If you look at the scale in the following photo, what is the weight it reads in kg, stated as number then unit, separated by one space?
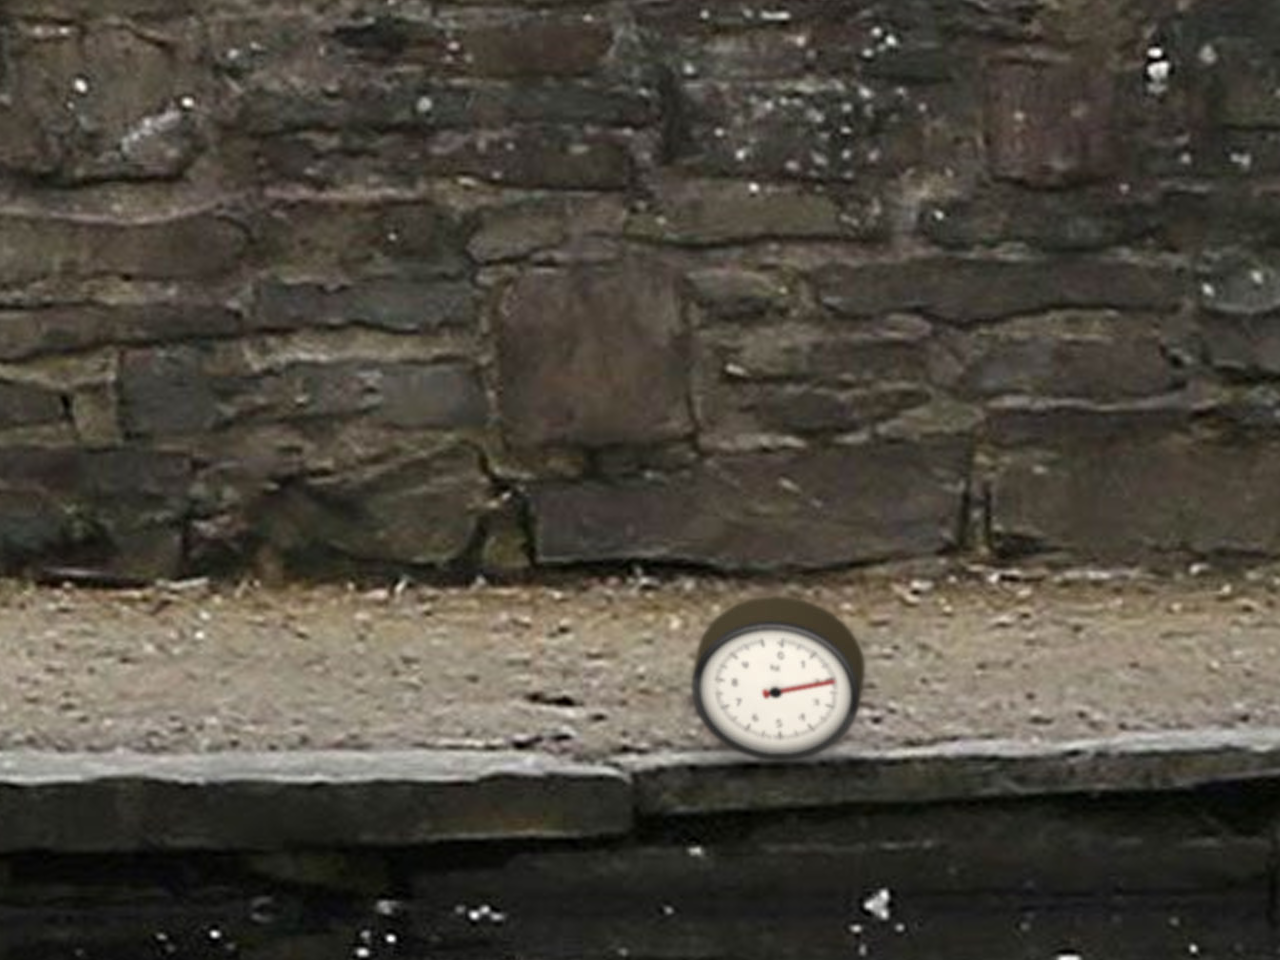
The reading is 2 kg
